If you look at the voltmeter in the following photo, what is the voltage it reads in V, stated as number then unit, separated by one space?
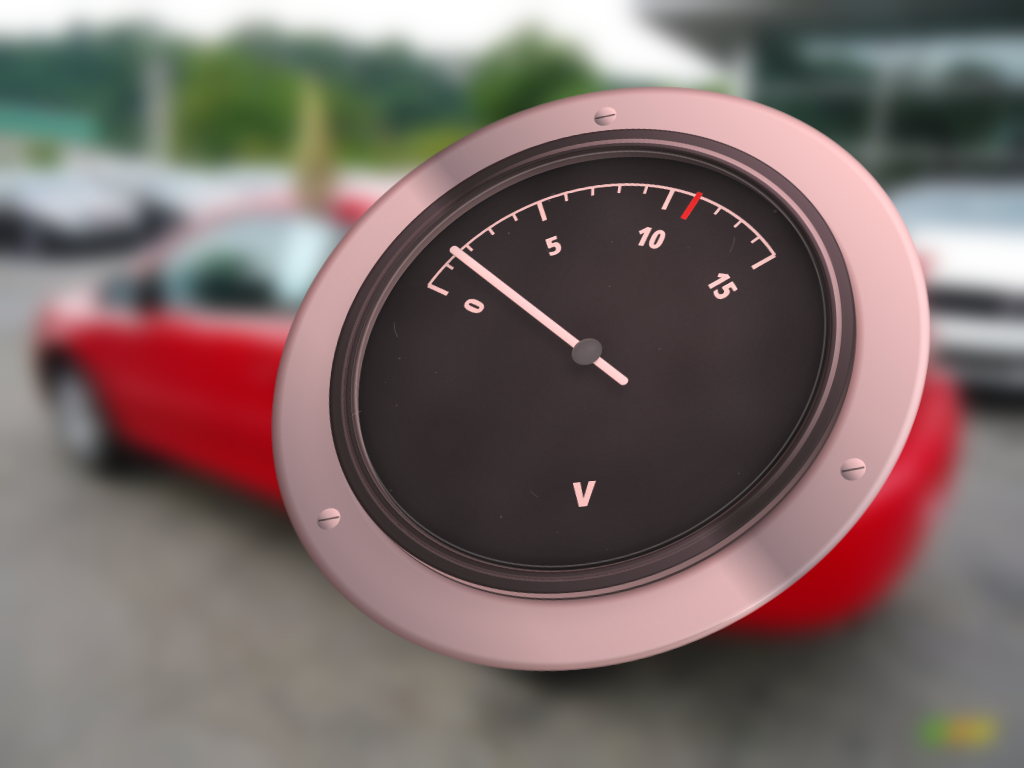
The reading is 1.5 V
